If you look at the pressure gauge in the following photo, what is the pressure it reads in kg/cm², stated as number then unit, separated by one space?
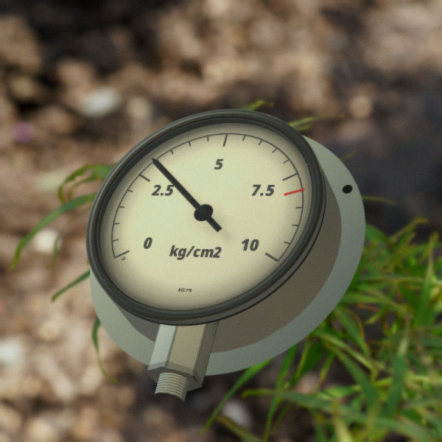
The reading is 3 kg/cm²
